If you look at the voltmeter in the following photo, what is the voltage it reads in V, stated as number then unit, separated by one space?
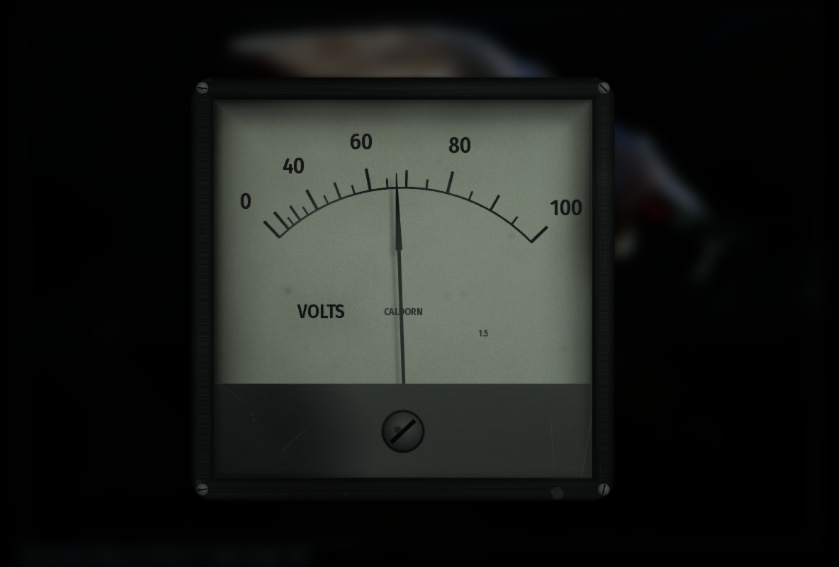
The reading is 67.5 V
